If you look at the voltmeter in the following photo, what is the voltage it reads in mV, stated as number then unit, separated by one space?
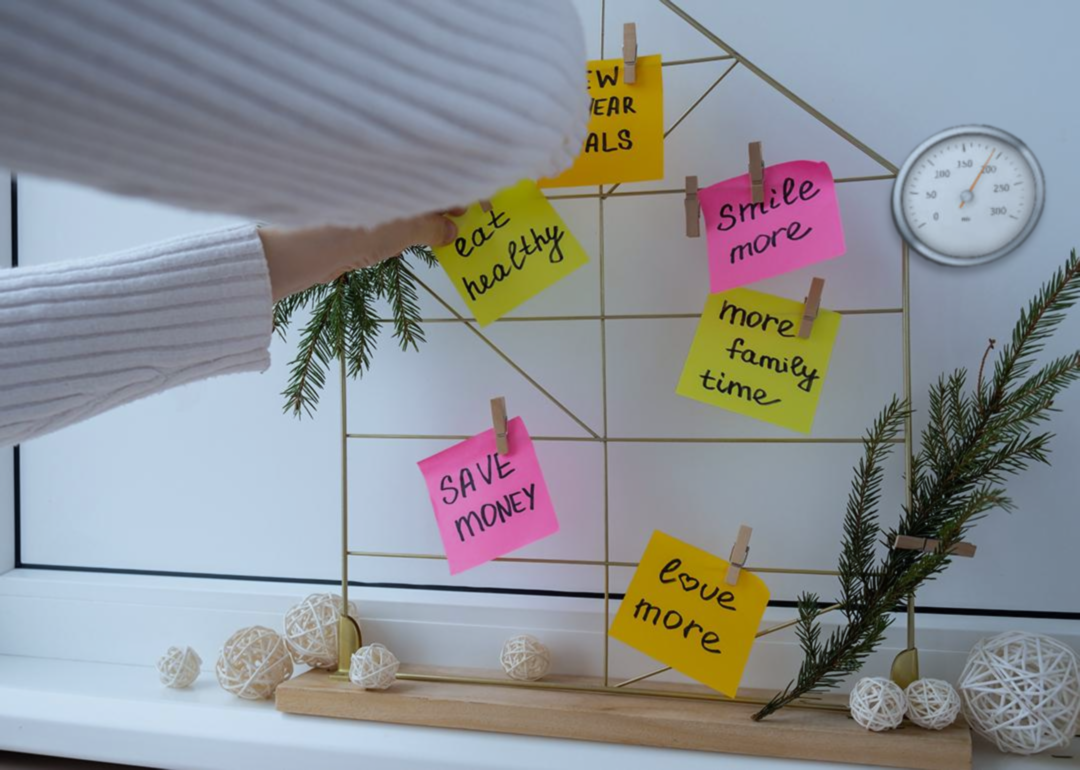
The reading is 190 mV
